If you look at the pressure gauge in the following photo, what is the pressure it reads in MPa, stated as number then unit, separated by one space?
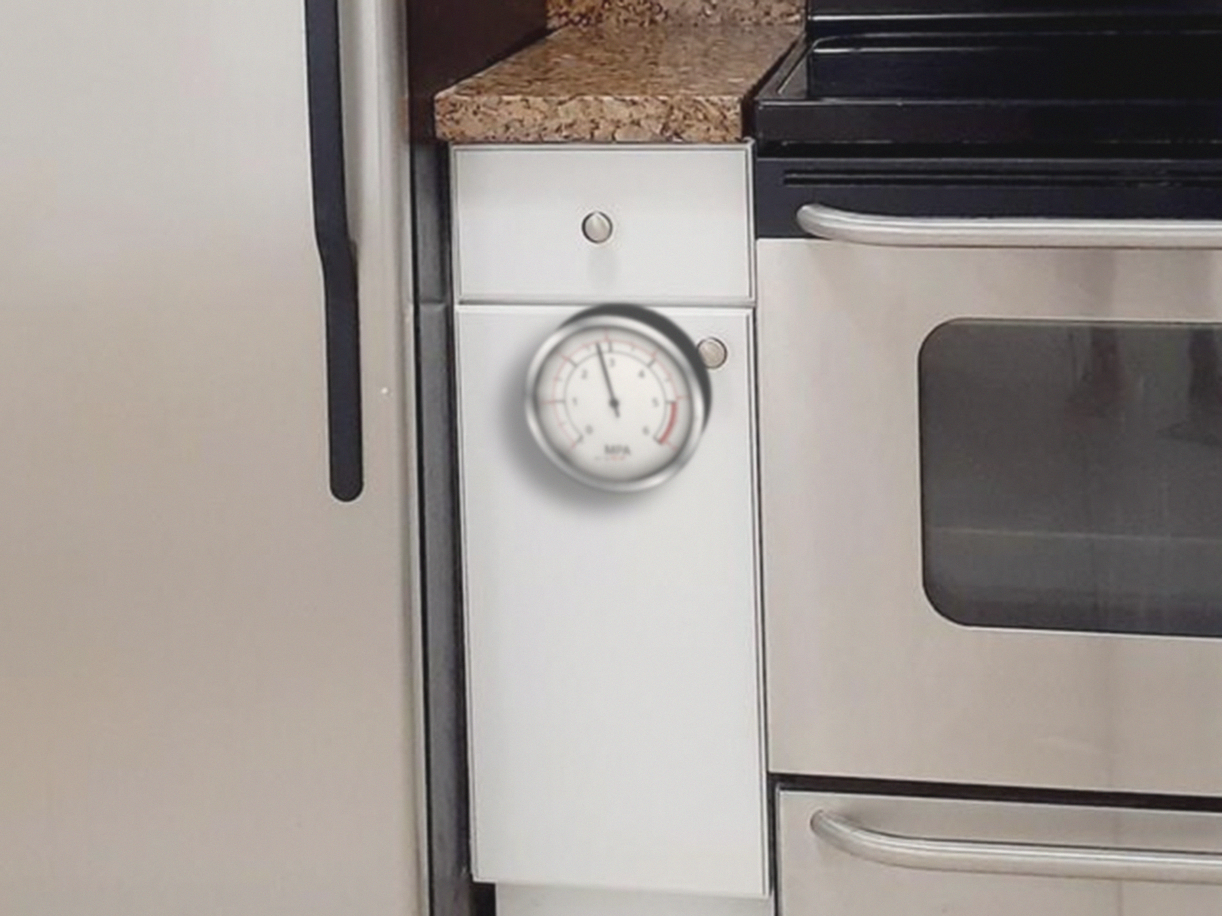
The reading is 2.75 MPa
